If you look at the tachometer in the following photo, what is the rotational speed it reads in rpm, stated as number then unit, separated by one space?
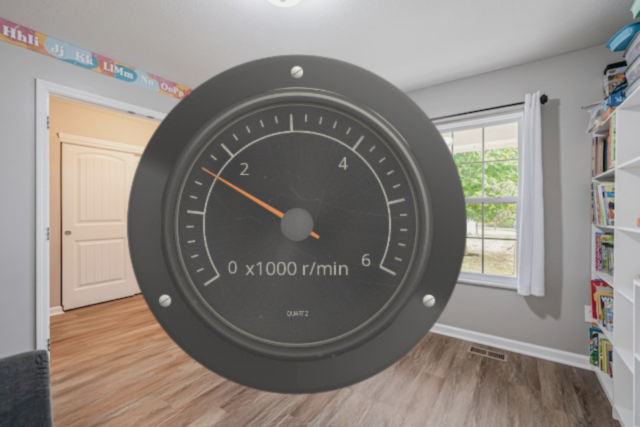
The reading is 1600 rpm
